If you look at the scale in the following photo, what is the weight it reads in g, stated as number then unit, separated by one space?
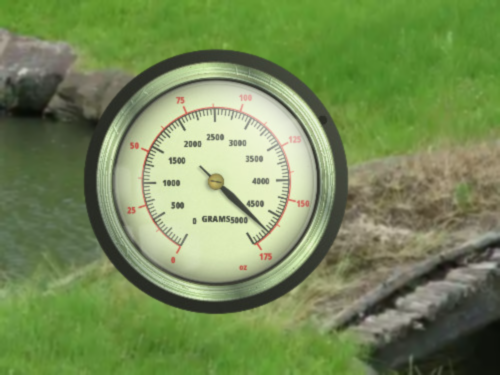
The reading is 4750 g
